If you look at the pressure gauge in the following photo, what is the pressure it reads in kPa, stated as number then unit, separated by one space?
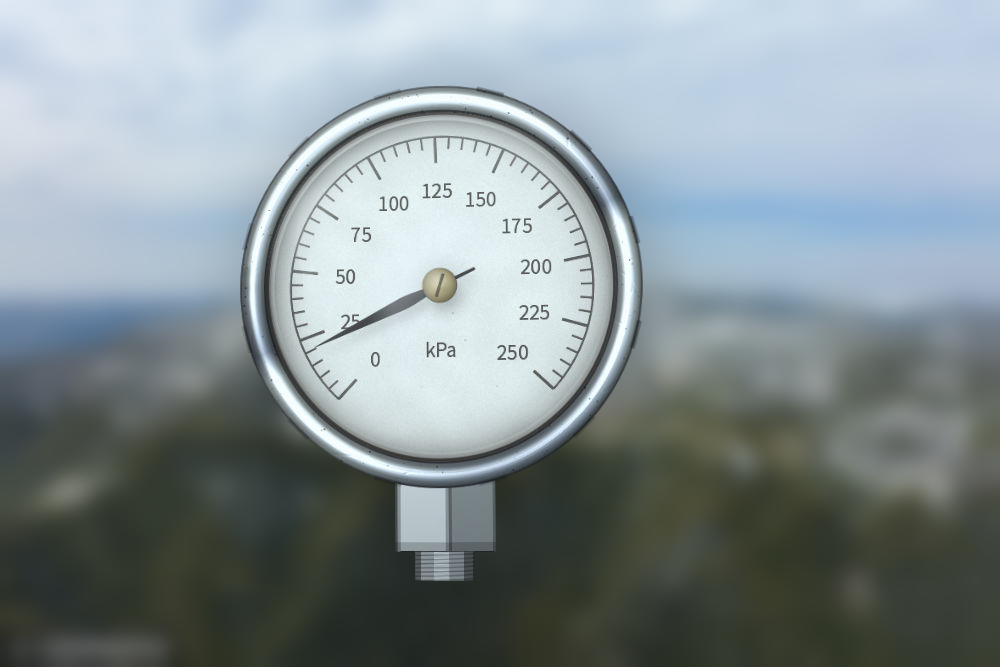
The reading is 20 kPa
